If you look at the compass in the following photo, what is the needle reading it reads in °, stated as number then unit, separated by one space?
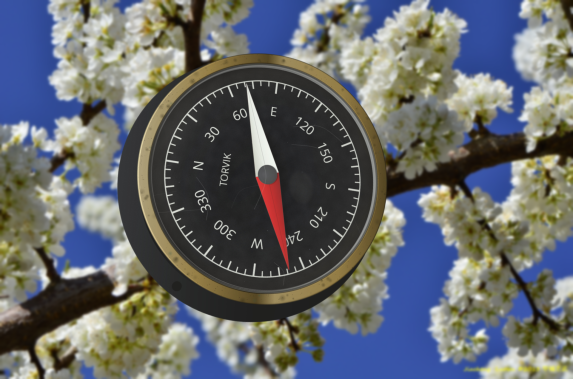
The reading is 250 °
